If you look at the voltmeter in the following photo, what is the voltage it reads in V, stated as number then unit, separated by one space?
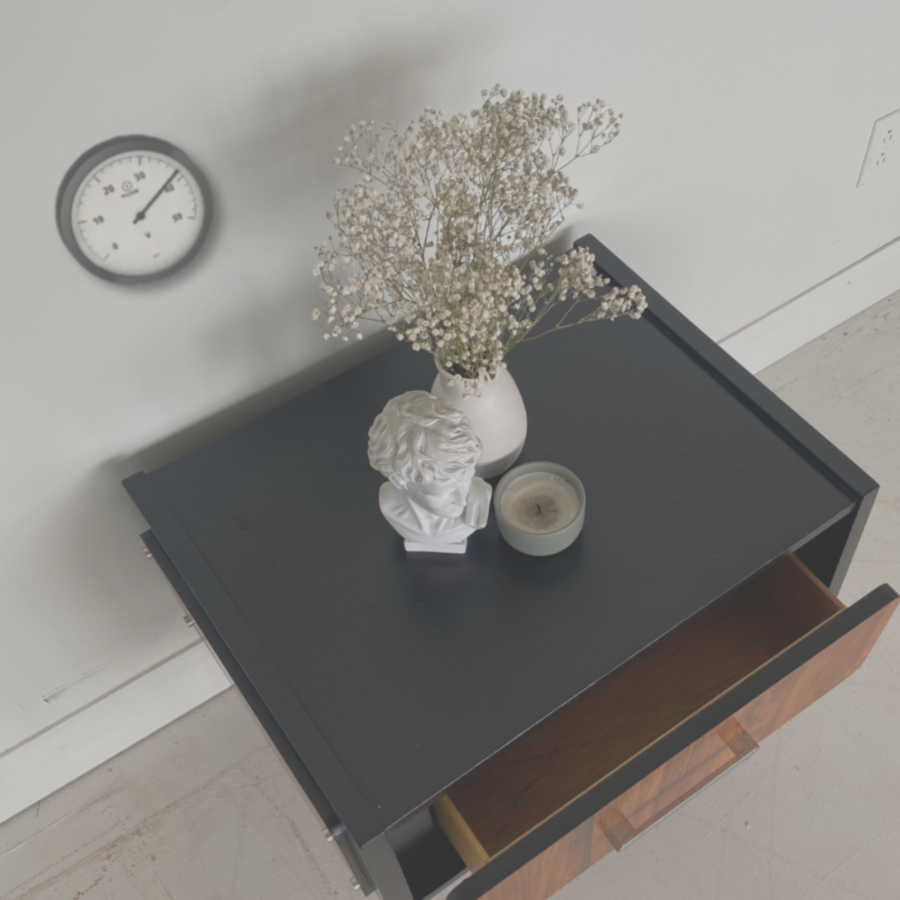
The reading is 38 V
